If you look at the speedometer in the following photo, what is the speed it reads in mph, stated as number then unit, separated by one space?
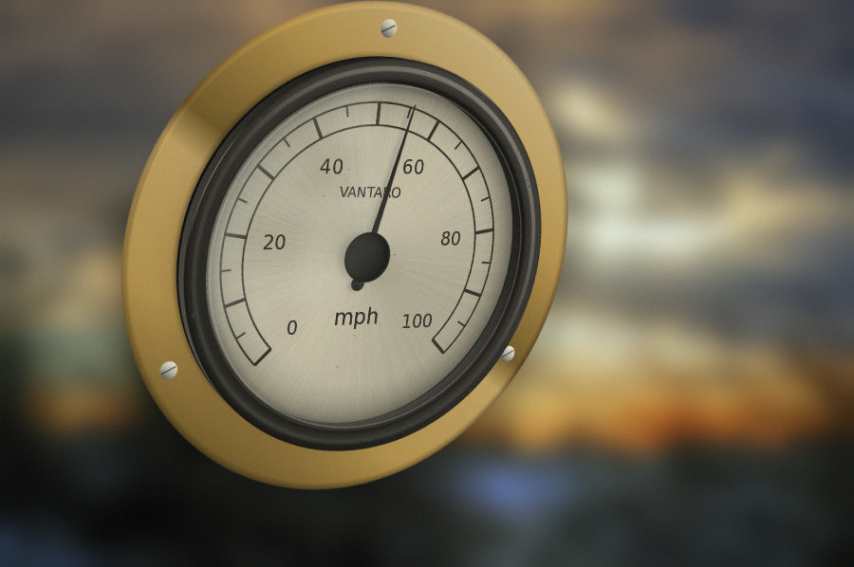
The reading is 55 mph
